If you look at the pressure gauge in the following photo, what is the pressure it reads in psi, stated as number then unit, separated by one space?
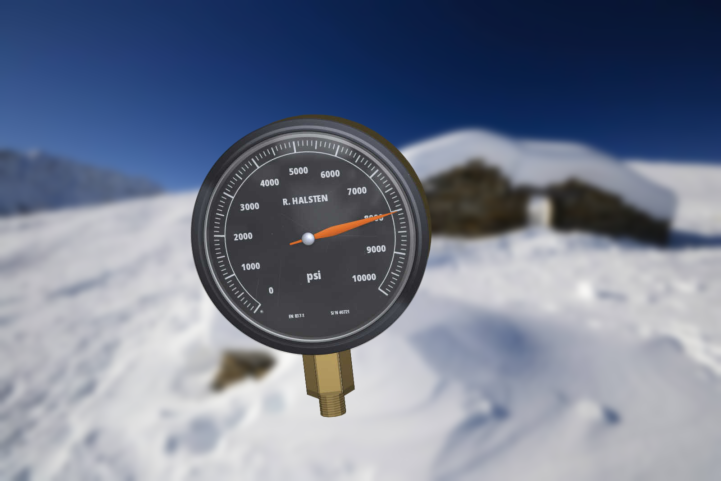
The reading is 8000 psi
